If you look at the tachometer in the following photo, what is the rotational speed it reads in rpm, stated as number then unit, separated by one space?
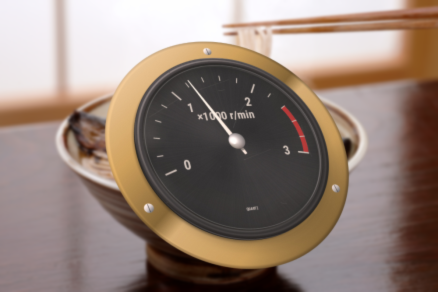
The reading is 1200 rpm
